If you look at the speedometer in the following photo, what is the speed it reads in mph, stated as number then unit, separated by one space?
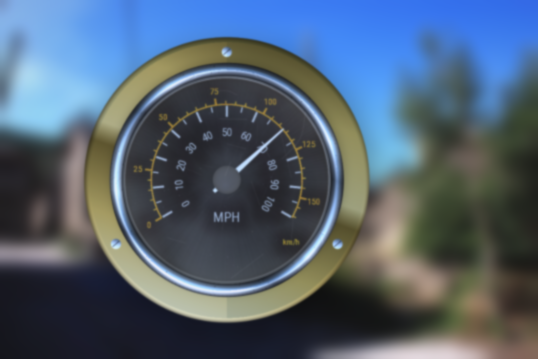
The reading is 70 mph
